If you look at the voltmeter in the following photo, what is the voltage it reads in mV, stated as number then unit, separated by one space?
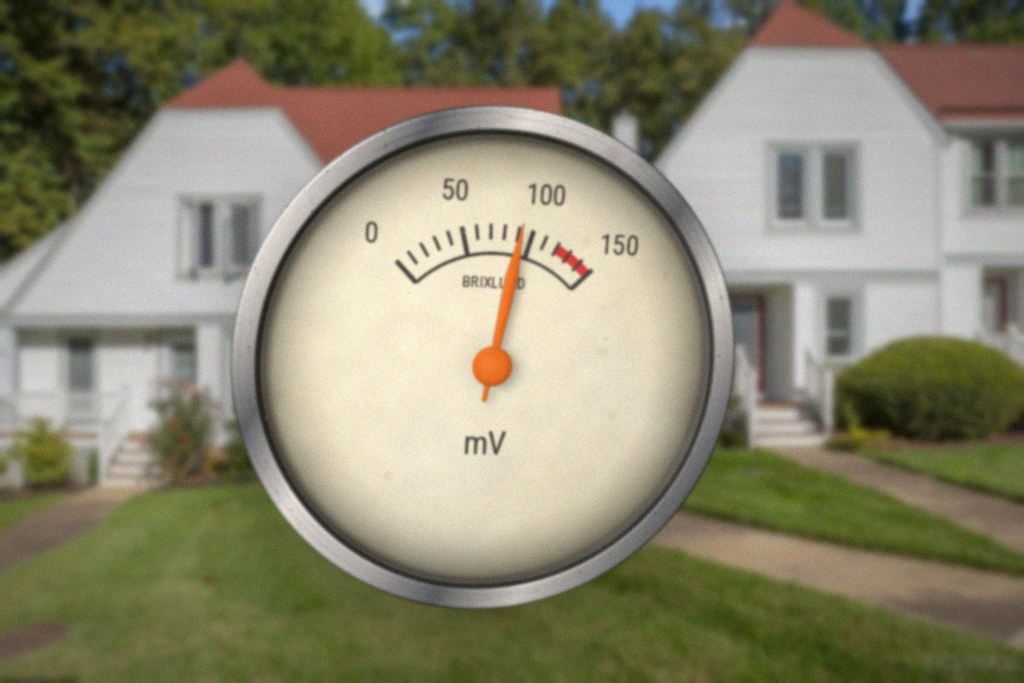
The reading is 90 mV
